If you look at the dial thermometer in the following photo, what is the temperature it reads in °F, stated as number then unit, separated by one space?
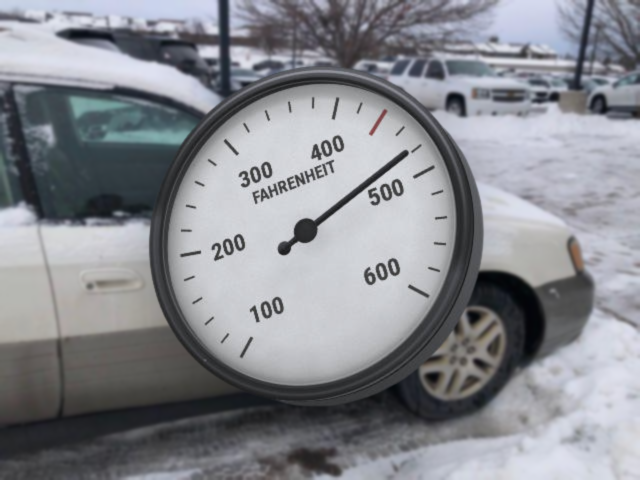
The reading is 480 °F
